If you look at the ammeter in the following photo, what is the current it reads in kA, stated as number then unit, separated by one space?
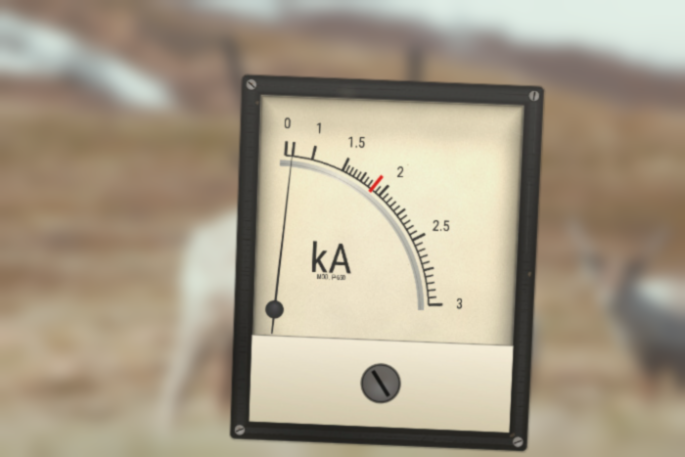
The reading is 0.5 kA
